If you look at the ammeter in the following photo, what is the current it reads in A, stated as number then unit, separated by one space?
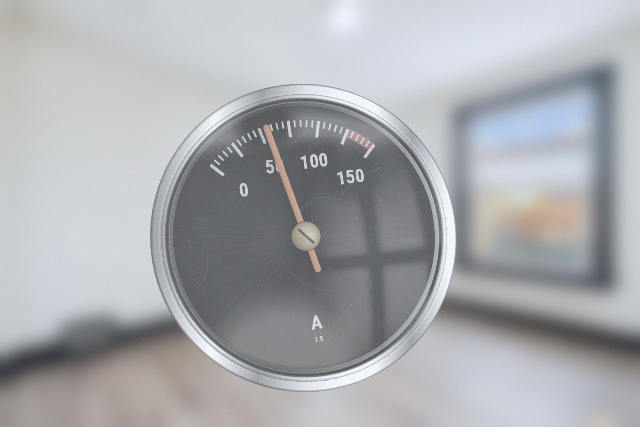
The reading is 55 A
